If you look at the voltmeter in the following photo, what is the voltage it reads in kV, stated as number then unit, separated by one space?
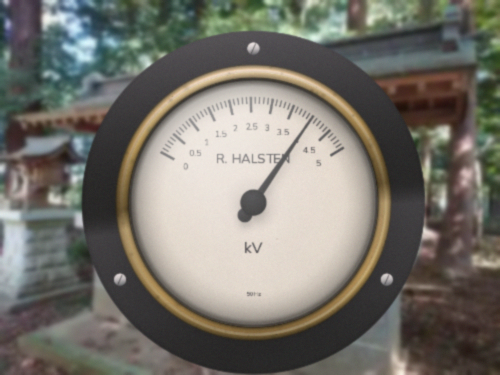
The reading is 4 kV
